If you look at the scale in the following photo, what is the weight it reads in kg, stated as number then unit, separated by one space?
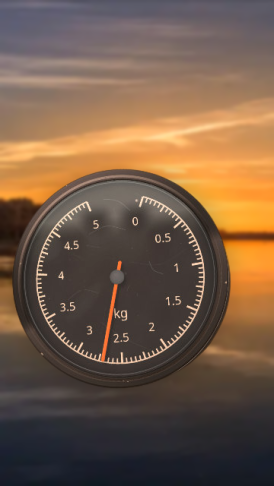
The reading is 2.7 kg
